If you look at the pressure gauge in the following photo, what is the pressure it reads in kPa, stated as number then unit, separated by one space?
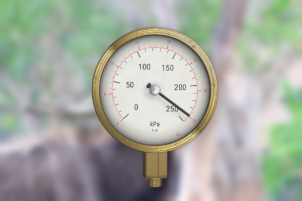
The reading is 240 kPa
